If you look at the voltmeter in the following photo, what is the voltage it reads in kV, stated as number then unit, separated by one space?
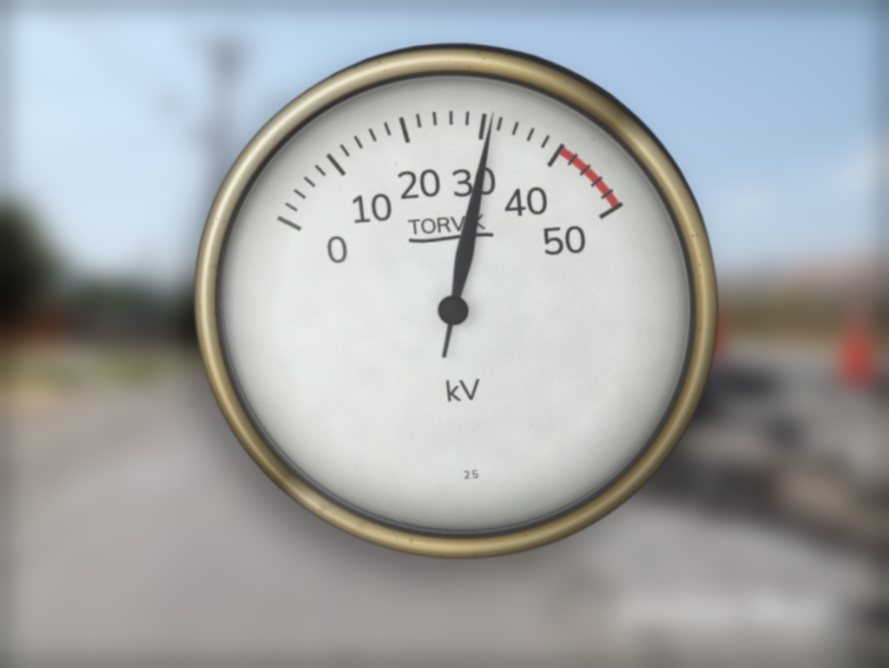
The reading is 31 kV
